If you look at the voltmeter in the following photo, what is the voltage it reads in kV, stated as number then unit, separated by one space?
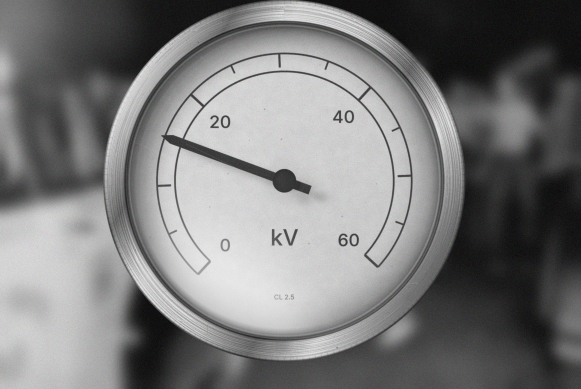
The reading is 15 kV
